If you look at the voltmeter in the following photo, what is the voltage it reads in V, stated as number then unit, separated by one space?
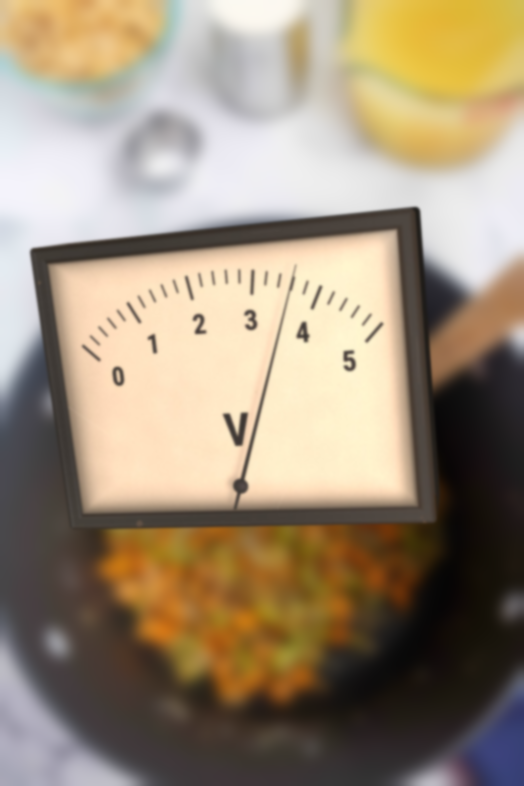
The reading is 3.6 V
